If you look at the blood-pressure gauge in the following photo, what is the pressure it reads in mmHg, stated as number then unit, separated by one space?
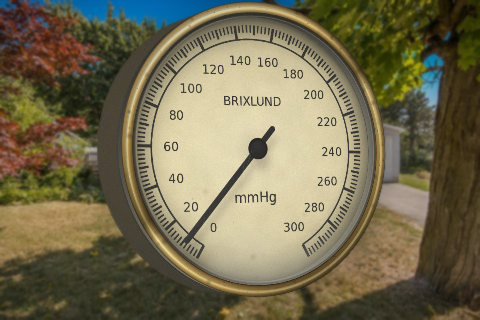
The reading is 10 mmHg
